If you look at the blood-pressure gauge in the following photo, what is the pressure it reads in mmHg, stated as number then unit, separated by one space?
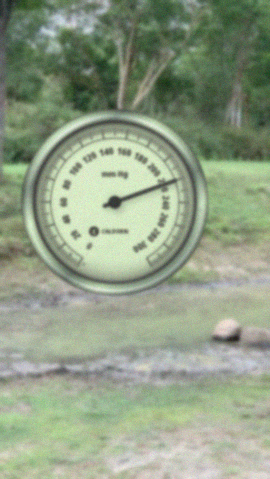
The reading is 220 mmHg
